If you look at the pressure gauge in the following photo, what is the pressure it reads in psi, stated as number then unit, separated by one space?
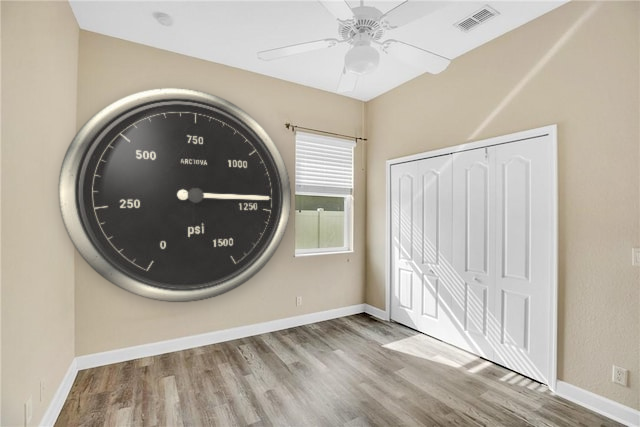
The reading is 1200 psi
